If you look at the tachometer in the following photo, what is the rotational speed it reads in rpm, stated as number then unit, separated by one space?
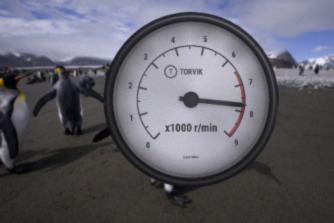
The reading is 7750 rpm
